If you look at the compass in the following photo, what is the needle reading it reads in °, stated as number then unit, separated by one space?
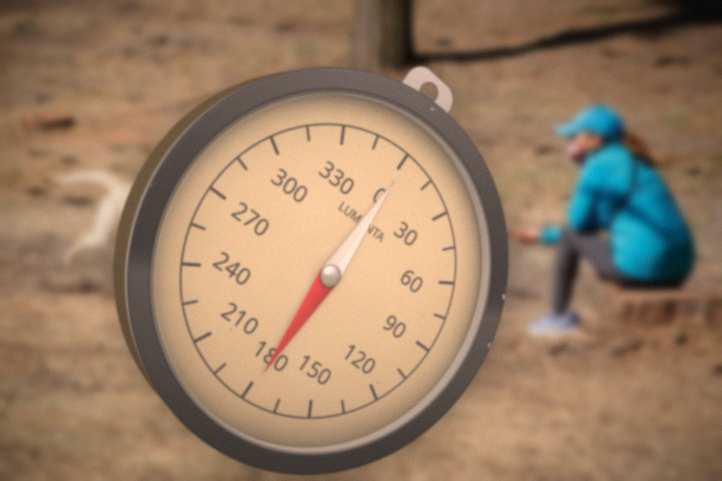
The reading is 180 °
